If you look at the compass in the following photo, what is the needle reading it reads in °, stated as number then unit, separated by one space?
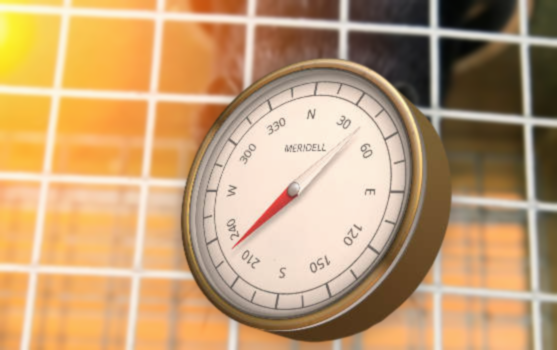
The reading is 225 °
